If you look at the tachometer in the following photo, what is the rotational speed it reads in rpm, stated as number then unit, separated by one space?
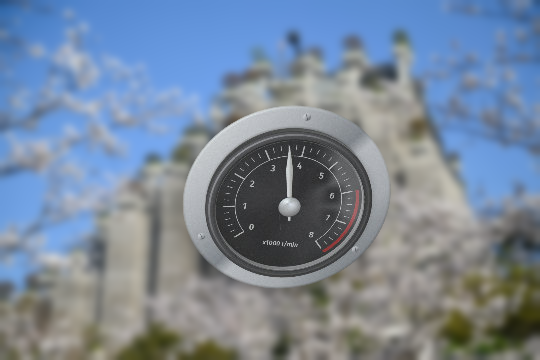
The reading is 3600 rpm
